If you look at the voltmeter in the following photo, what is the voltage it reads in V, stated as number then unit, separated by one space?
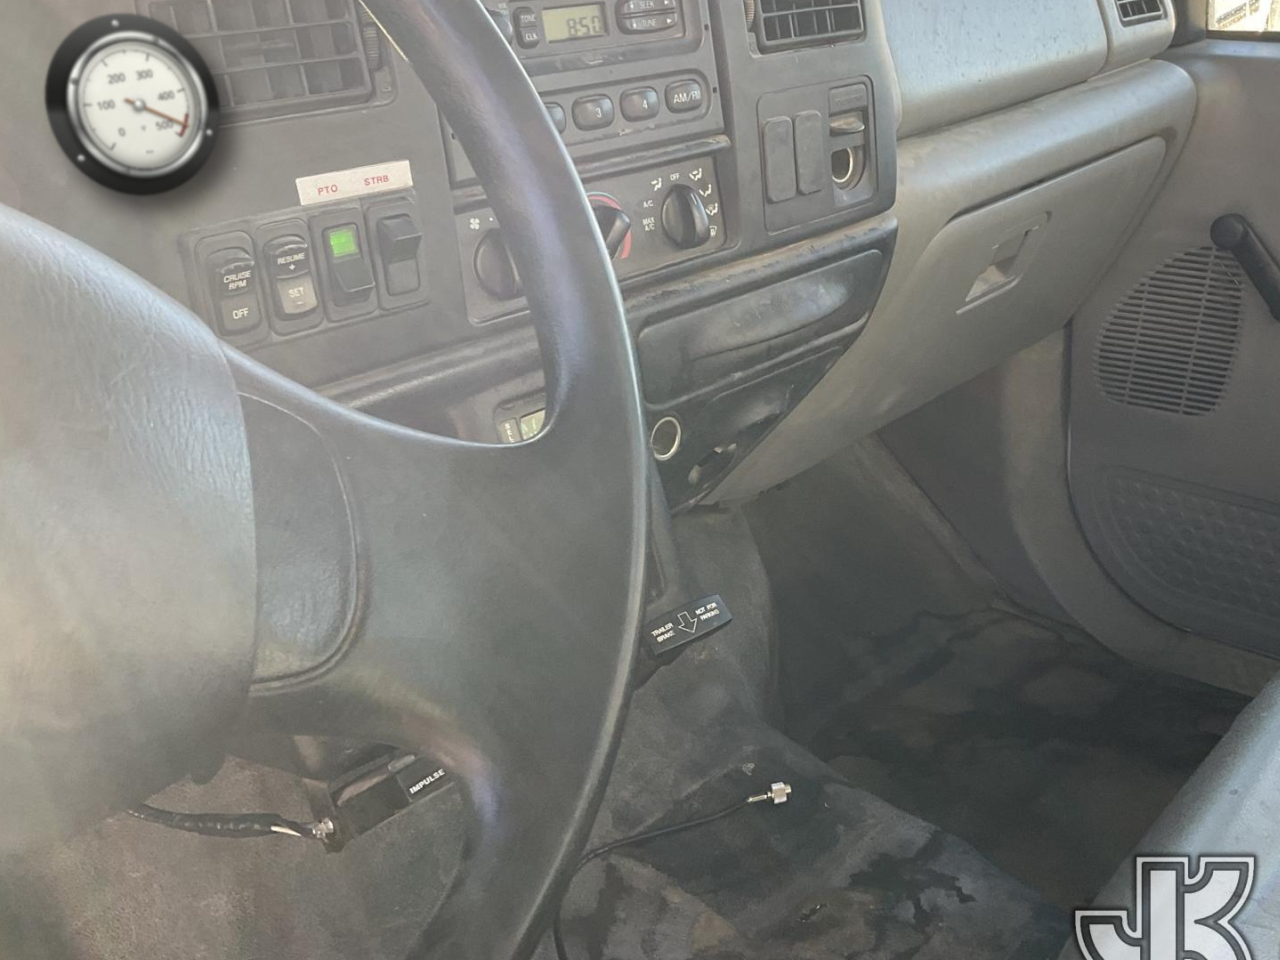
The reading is 475 V
